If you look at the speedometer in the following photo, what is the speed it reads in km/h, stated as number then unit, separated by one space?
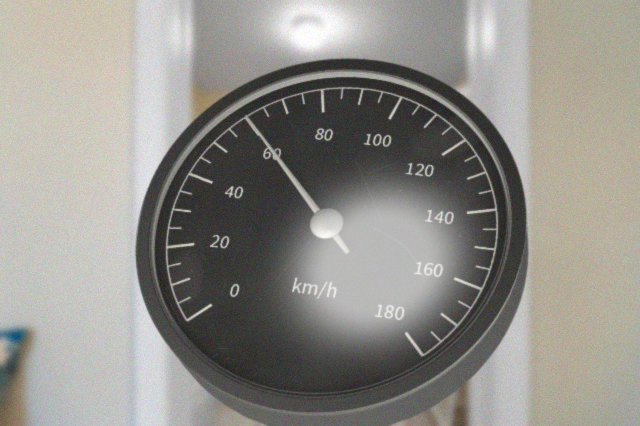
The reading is 60 km/h
